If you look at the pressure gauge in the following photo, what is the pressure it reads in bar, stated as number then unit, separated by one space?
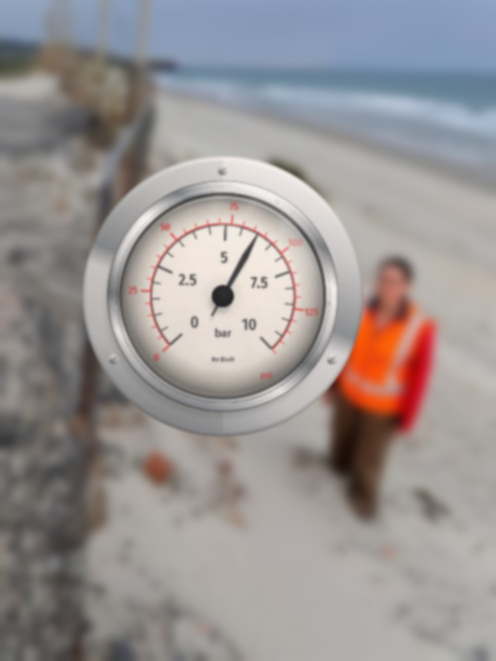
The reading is 6 bar
